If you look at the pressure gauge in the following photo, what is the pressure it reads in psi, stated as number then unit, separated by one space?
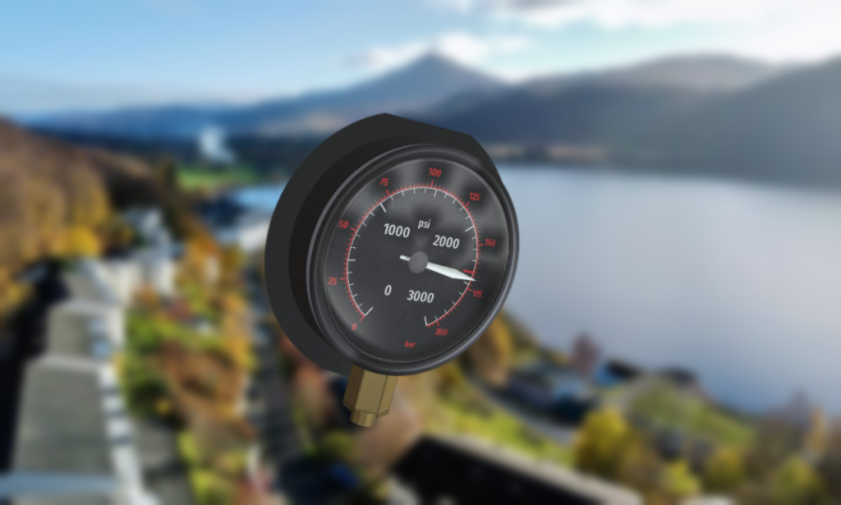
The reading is 2450 psi
